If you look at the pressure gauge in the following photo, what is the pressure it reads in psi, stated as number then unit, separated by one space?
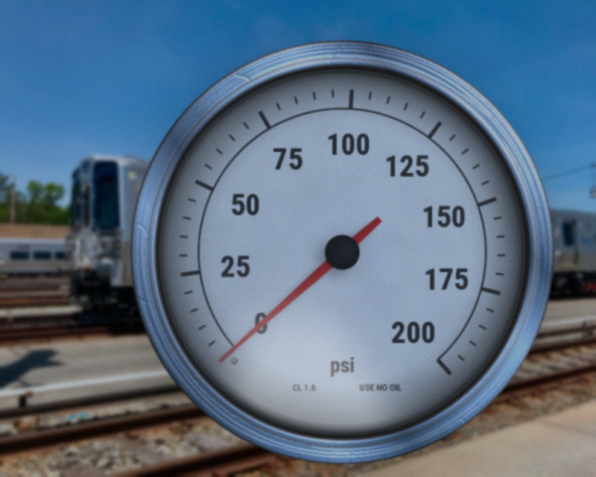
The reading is 0 psi
